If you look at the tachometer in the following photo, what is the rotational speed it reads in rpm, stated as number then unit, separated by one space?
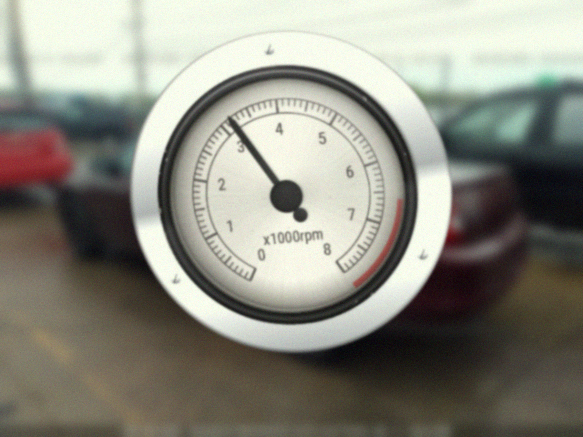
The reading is 3200 rpm
